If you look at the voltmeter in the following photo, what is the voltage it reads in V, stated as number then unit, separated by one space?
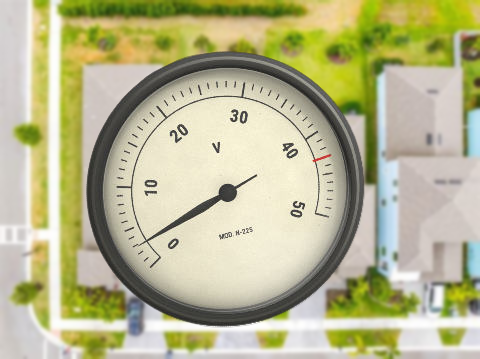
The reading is 3 V
